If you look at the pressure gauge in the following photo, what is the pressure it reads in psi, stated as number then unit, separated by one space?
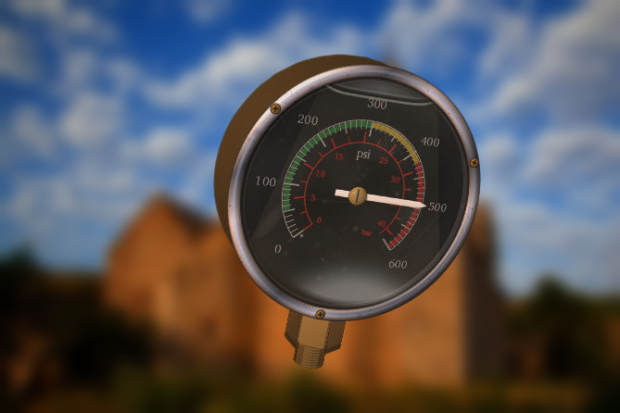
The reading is 500 psi
